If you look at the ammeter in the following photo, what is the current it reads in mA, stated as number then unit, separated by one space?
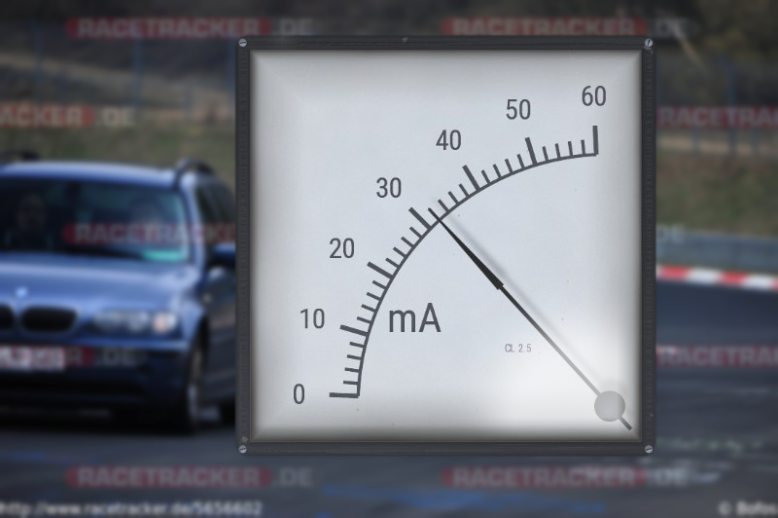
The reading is 32 mA
